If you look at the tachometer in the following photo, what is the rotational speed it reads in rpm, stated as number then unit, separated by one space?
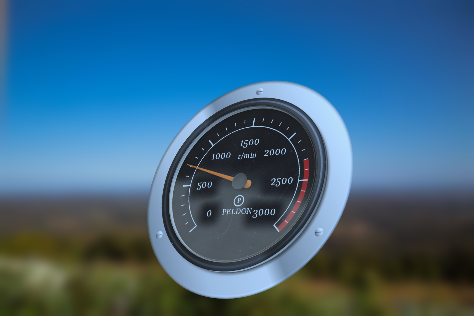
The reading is 700 rpm
